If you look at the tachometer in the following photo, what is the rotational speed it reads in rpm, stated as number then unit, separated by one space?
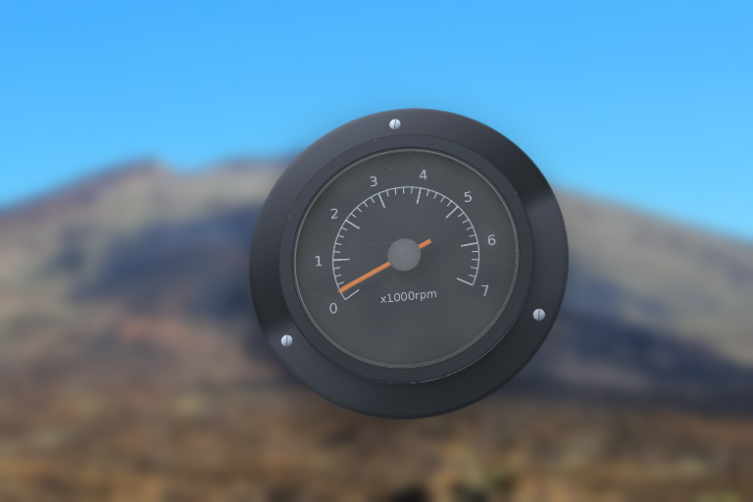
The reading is 200 rpm
